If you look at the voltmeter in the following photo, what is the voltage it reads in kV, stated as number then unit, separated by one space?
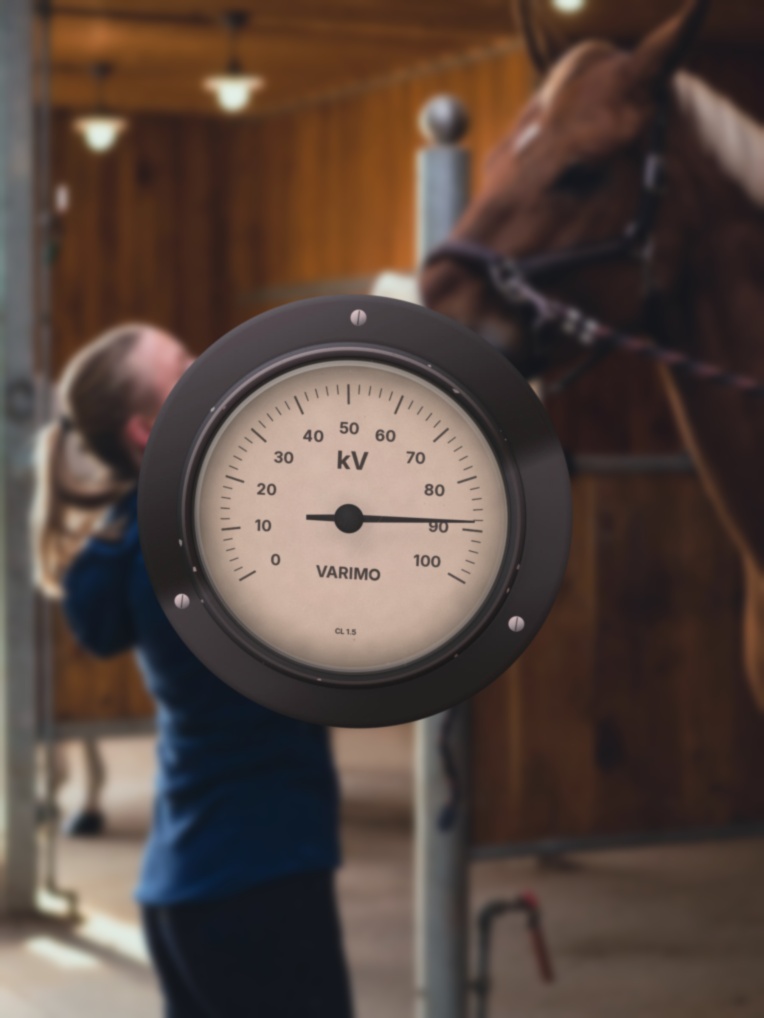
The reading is 88 kV
